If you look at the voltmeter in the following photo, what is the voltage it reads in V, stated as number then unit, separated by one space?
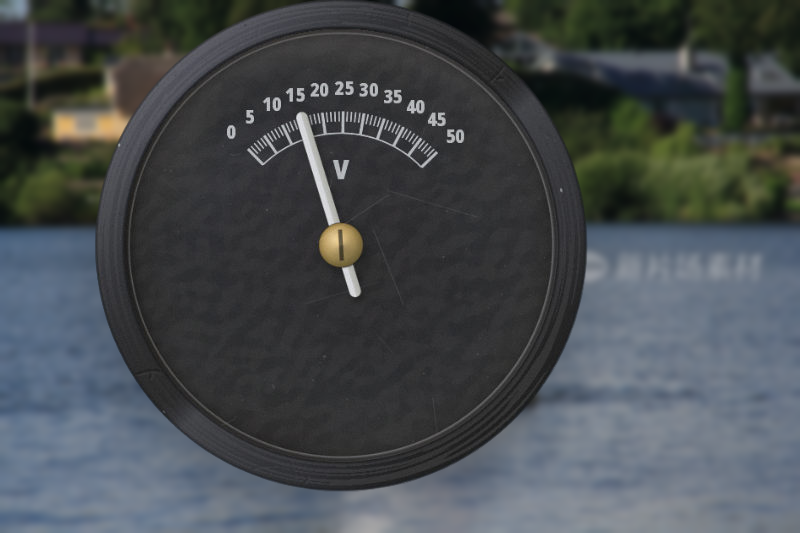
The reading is 15 V
